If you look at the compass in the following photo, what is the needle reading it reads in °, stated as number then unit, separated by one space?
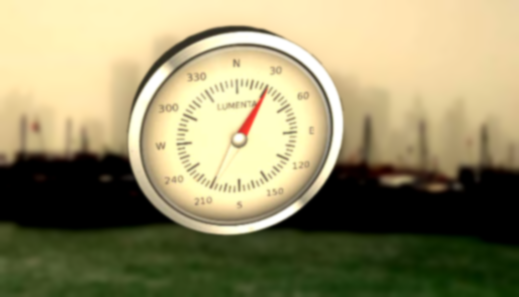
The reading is 30 °
